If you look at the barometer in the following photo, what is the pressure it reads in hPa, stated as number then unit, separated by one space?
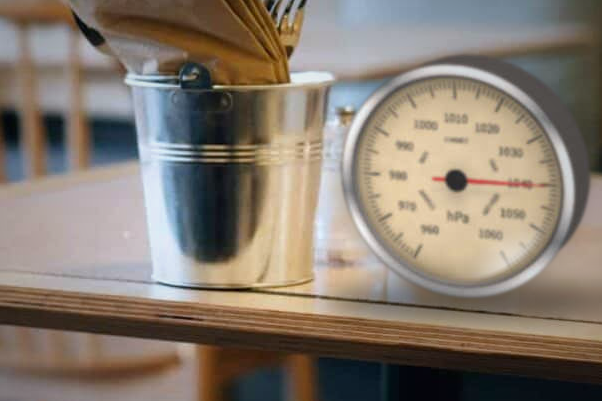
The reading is 1040 hPa
